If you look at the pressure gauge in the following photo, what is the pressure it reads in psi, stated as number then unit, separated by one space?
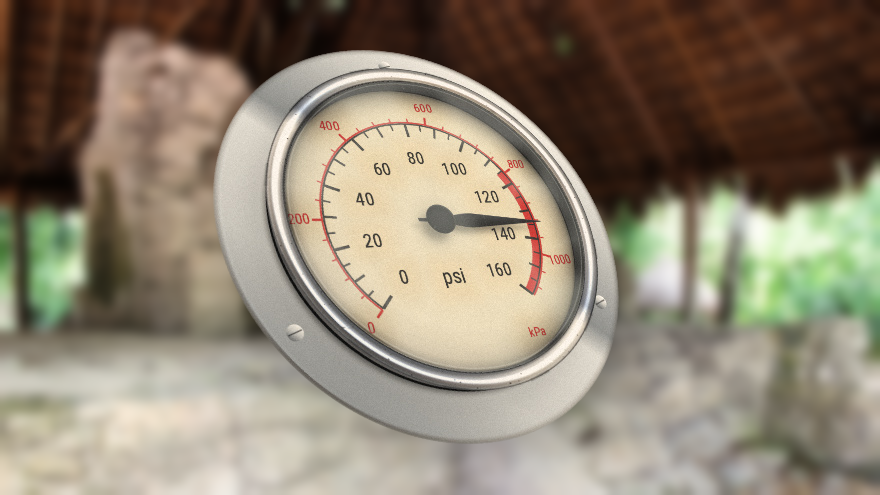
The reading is 135 psi
